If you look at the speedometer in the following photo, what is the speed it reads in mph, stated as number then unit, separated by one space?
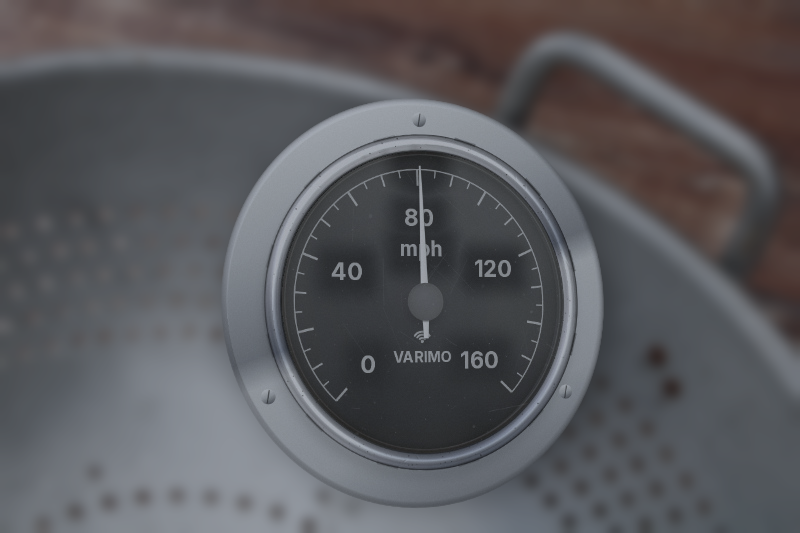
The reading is 80 mph
